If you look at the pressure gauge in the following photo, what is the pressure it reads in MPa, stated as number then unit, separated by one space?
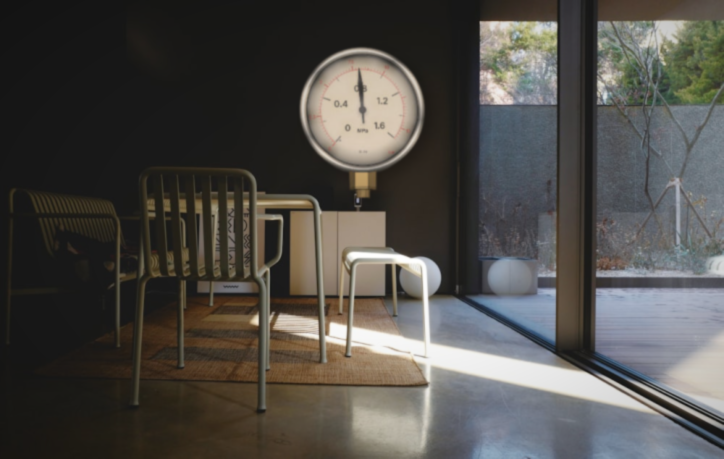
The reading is 0.8 MPa
